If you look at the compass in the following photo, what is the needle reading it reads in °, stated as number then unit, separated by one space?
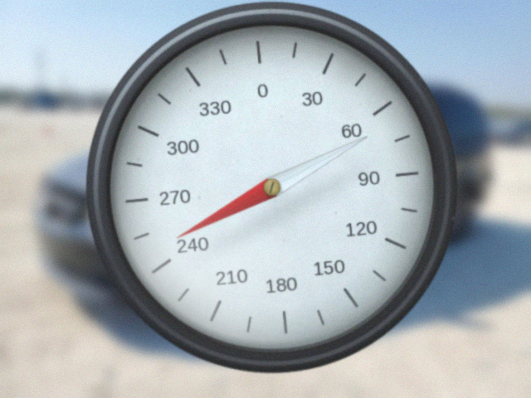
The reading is 247.5 °
